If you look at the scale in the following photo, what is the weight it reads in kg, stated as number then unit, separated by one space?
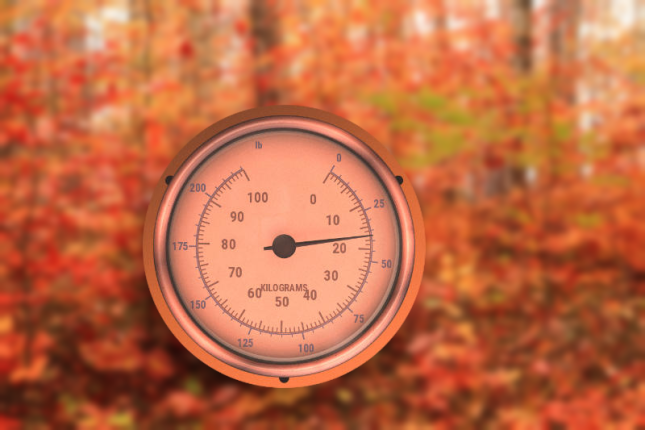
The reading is 17 kg
